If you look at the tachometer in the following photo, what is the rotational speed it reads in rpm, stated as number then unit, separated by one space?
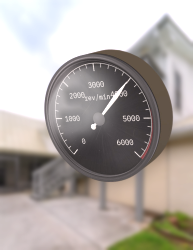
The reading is 4000 rpm
